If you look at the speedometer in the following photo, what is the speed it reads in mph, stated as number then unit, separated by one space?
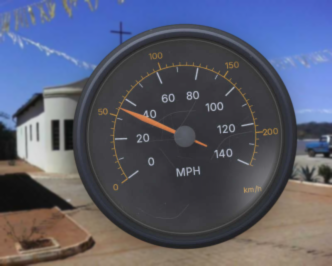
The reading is 35 mph
